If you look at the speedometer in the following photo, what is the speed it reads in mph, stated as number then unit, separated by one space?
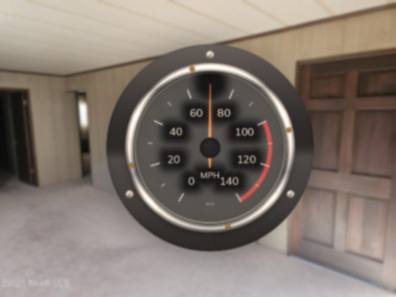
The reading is 70 mph
